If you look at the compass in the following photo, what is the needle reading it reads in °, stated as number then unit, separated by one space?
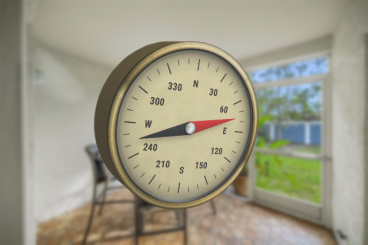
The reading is 75 °
